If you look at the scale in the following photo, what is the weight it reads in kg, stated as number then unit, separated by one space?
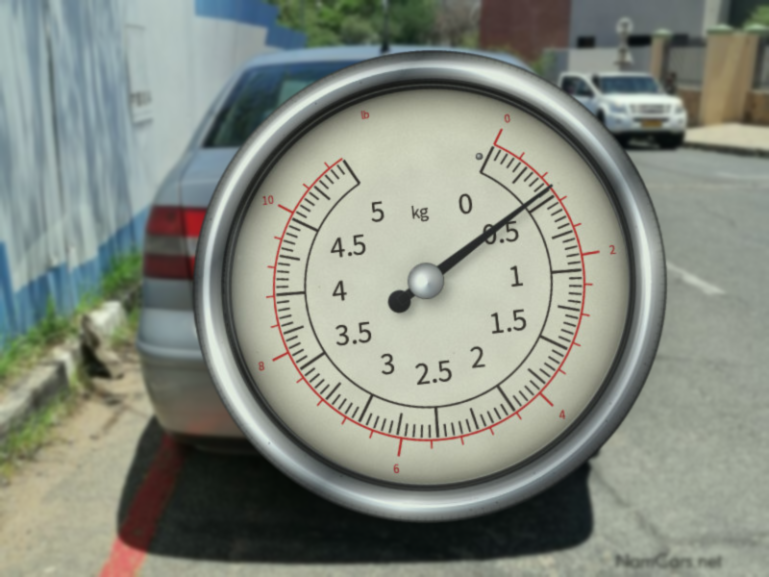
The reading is 0.45 kg
